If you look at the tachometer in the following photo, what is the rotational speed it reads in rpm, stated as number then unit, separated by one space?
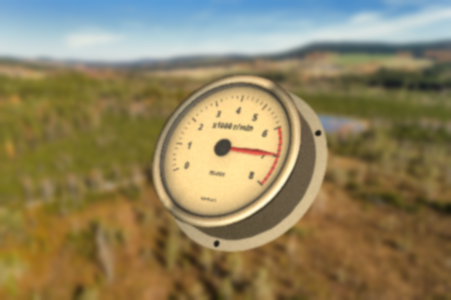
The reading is 7000 rpm
